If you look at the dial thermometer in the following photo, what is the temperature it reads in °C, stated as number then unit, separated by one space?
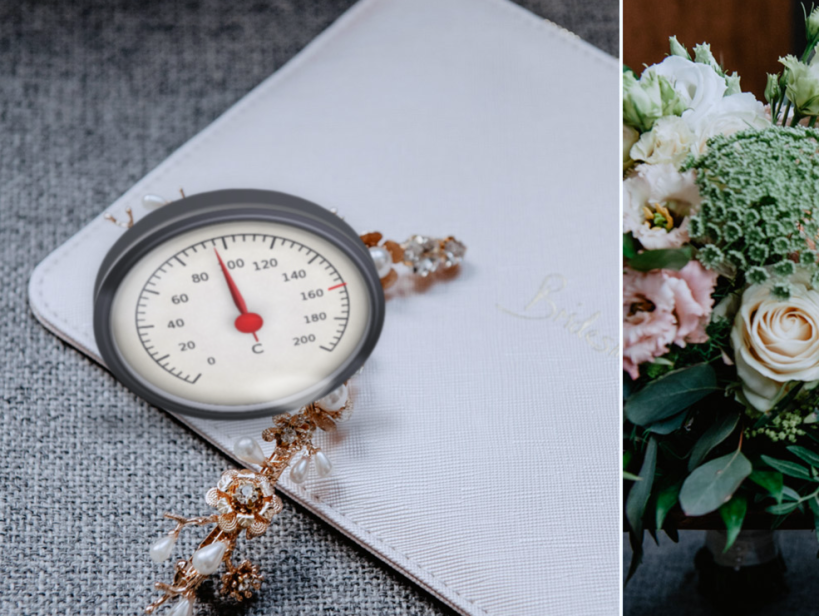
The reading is 96 °C
